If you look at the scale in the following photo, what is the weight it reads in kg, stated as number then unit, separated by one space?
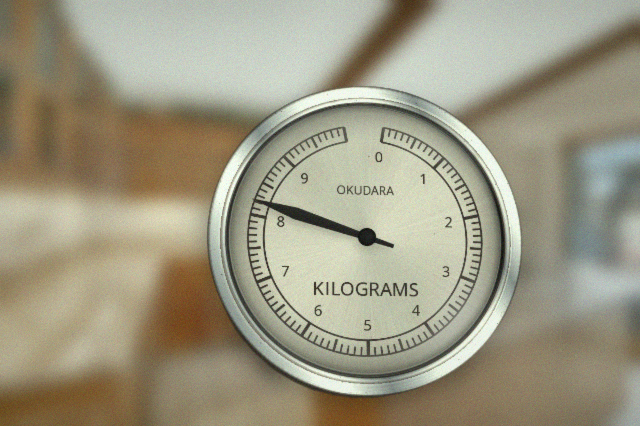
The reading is 8.2 kg
